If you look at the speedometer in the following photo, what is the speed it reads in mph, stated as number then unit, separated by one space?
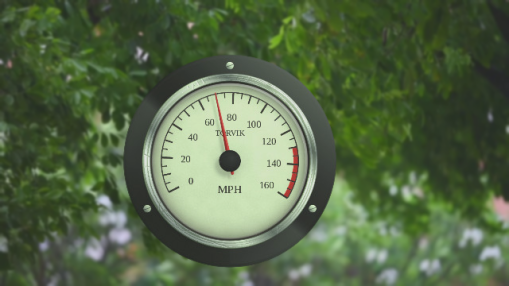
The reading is 70 mph
